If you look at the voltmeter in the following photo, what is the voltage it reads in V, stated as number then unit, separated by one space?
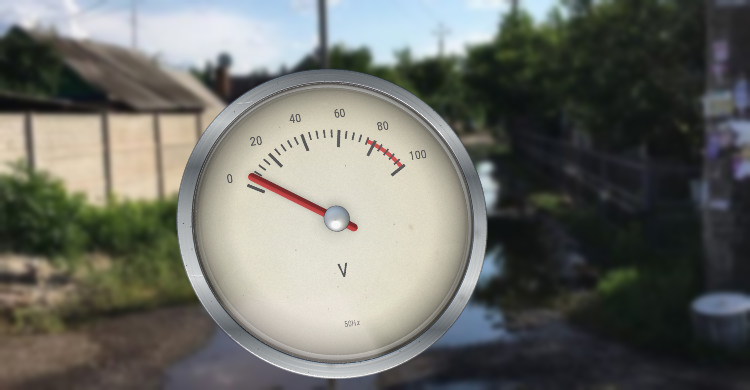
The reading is 4 V
